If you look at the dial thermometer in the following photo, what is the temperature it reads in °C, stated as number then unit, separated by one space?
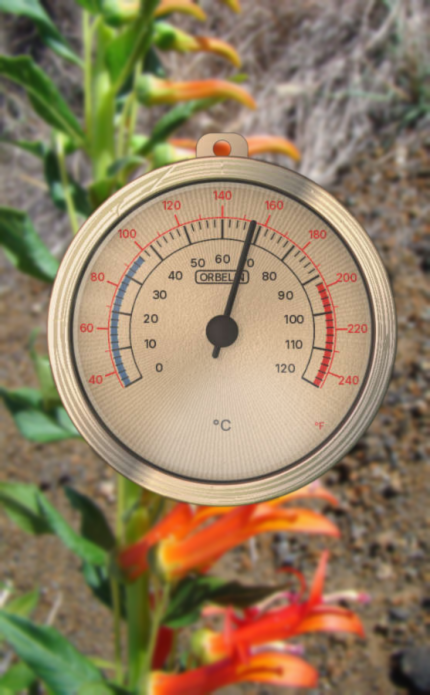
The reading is 68 °C
